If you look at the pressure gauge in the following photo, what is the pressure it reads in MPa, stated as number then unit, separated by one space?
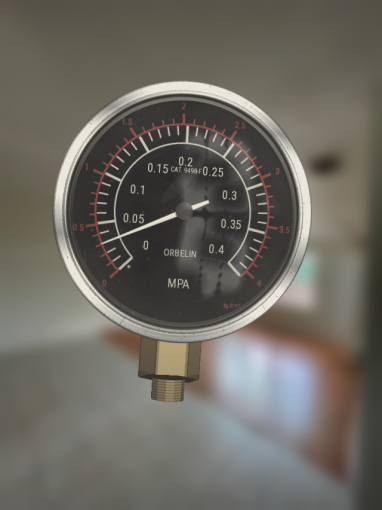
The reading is 0.03 MPa
